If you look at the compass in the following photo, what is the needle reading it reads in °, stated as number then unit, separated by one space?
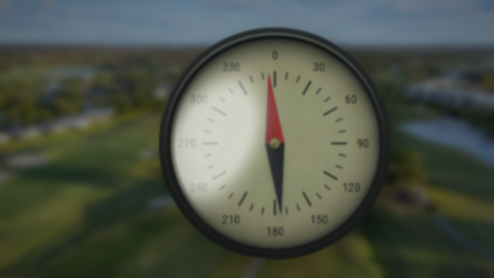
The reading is 355 °
